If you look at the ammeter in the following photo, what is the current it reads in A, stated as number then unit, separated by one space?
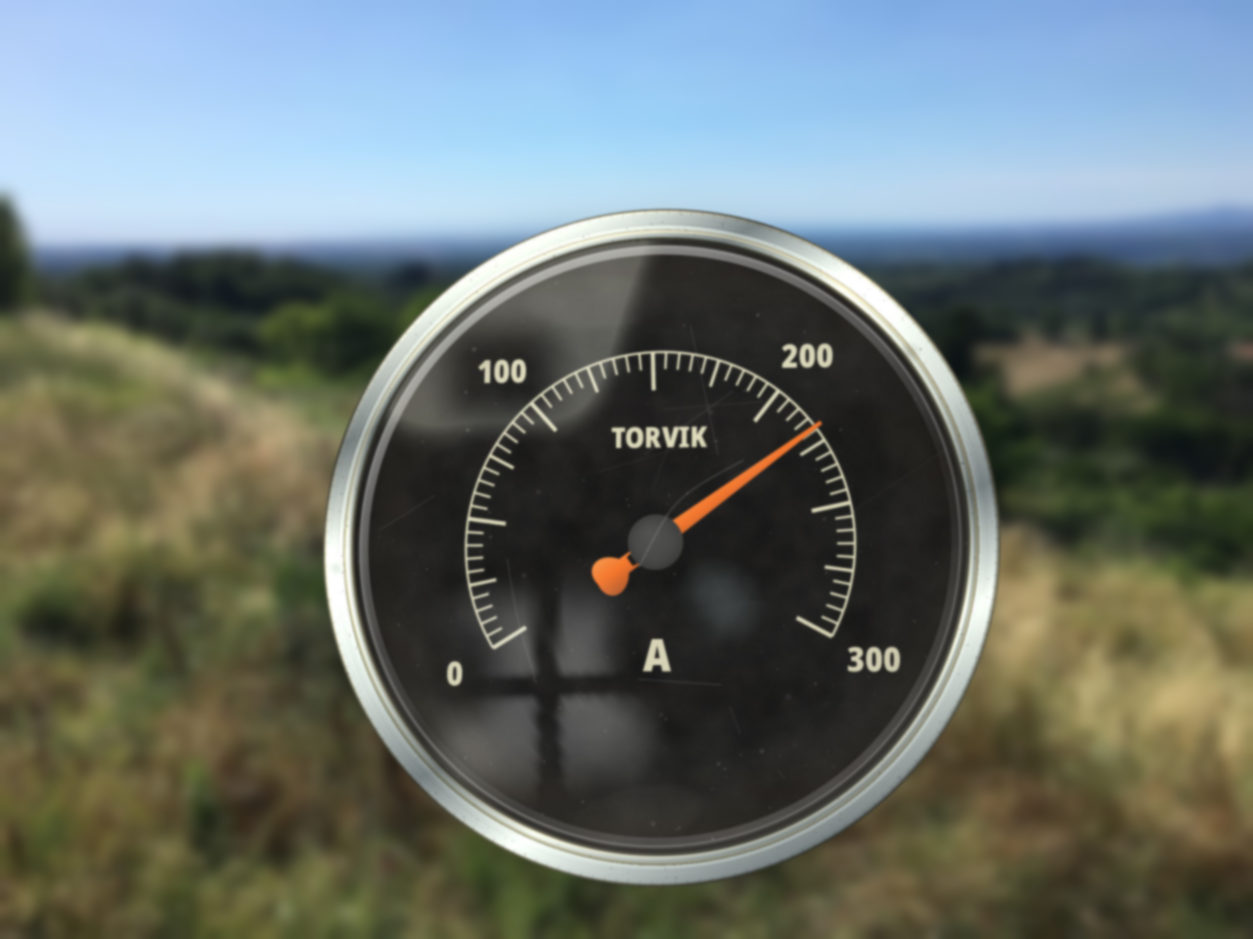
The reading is 220 A
